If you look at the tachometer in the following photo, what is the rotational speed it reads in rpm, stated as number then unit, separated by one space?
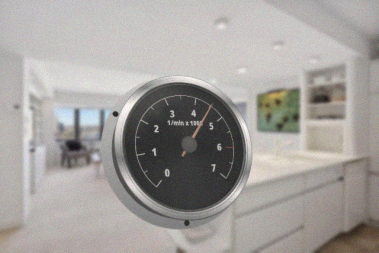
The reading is 4500 rpm
